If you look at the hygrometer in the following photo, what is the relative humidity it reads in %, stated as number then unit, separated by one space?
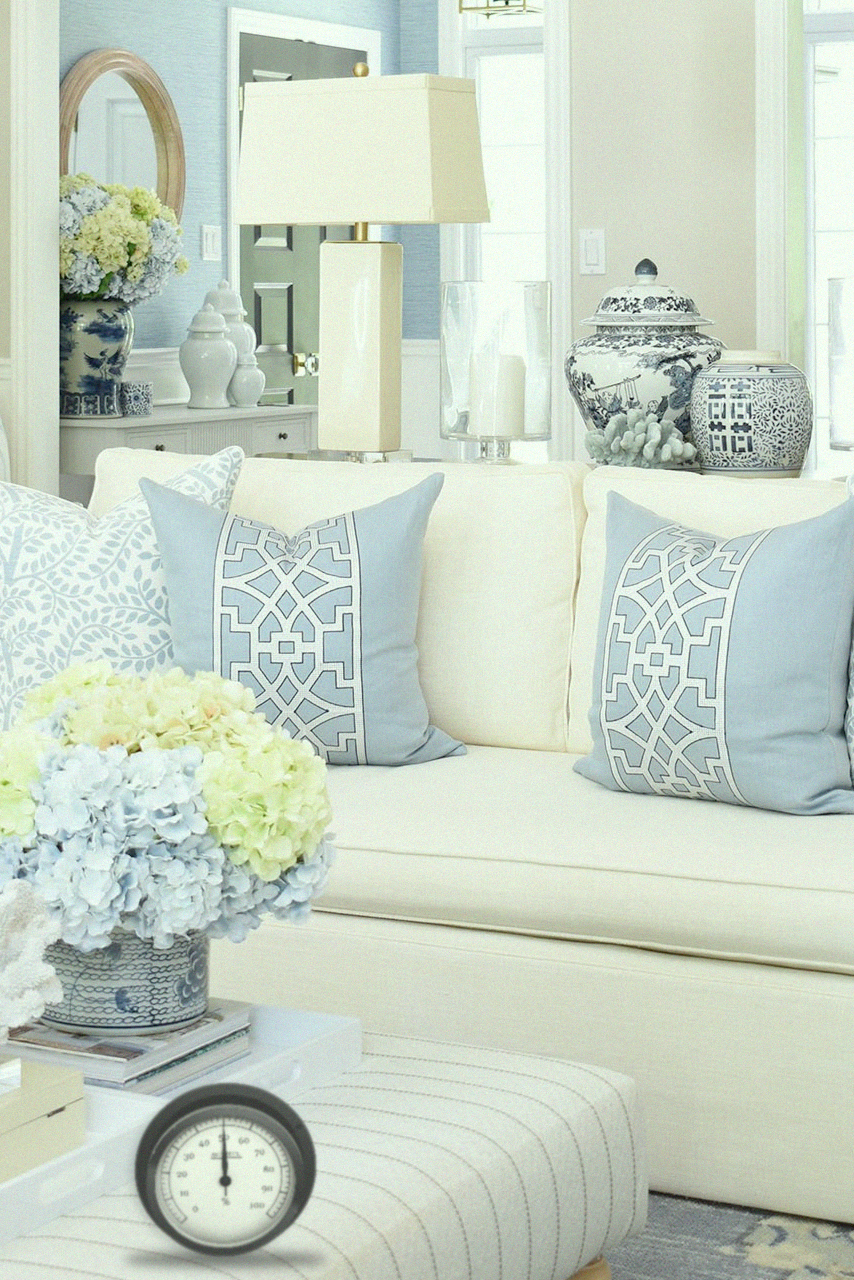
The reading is 50 %
